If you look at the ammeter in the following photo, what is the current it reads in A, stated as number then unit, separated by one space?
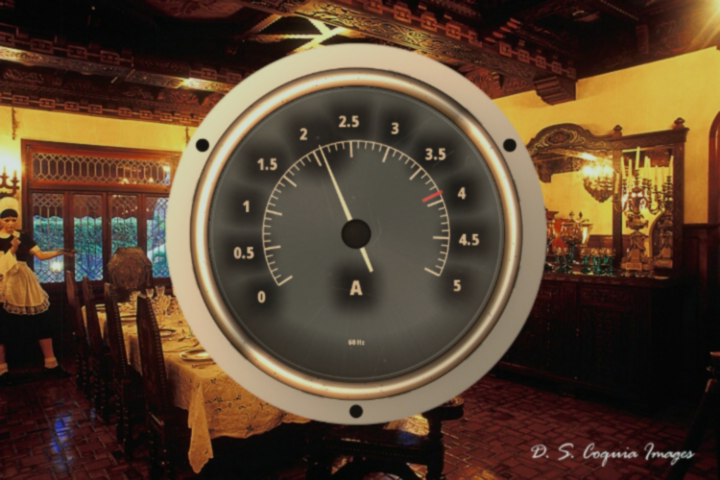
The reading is 2.1 A
